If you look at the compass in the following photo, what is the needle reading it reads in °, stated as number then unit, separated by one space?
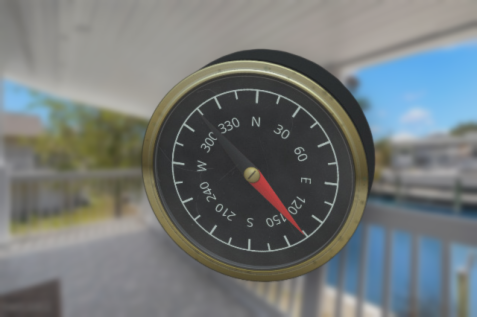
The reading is 135 °
